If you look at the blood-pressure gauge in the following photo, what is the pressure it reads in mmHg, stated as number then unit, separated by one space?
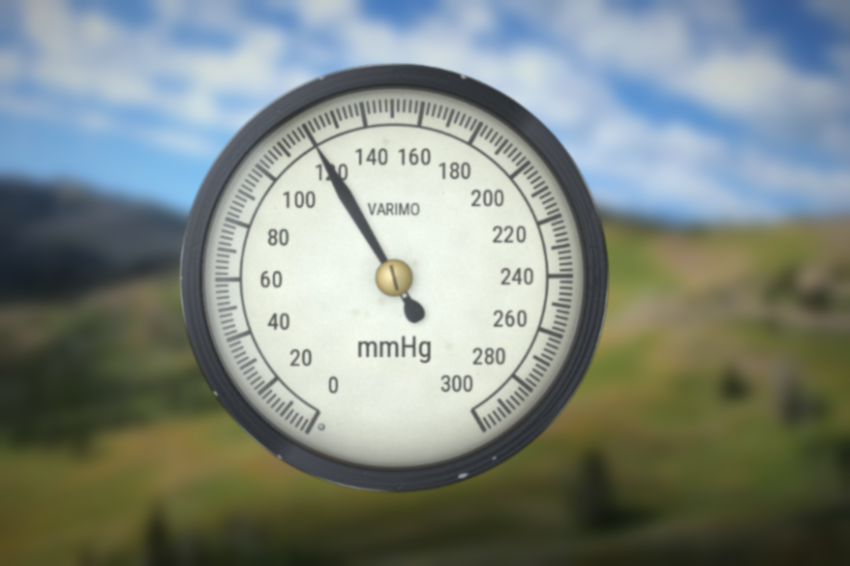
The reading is 120 mmHg
